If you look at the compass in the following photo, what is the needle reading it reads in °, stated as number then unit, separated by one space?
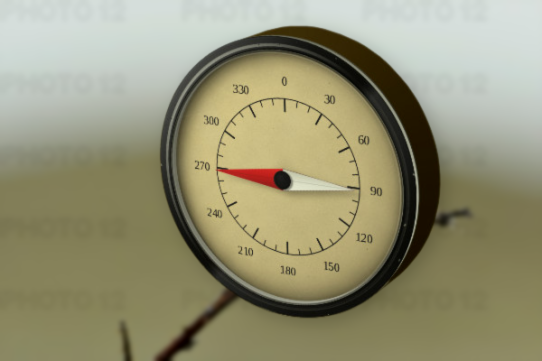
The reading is 270 °
